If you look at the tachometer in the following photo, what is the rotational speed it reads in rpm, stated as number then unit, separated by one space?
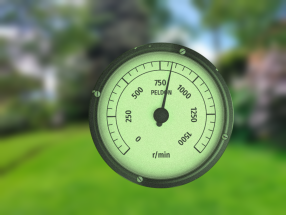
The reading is 825 rpm
